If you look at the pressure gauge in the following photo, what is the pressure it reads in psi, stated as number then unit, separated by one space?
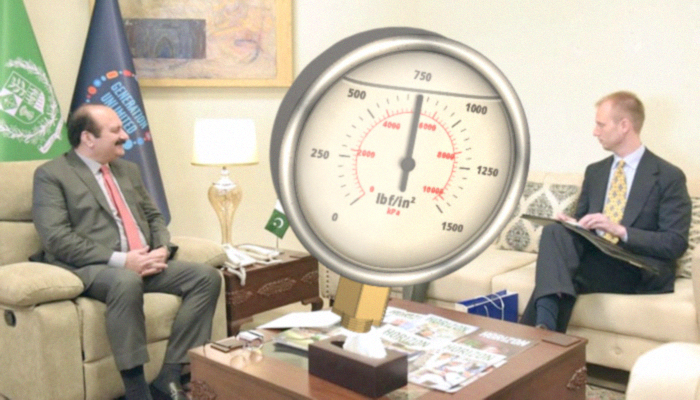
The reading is 750 psi
